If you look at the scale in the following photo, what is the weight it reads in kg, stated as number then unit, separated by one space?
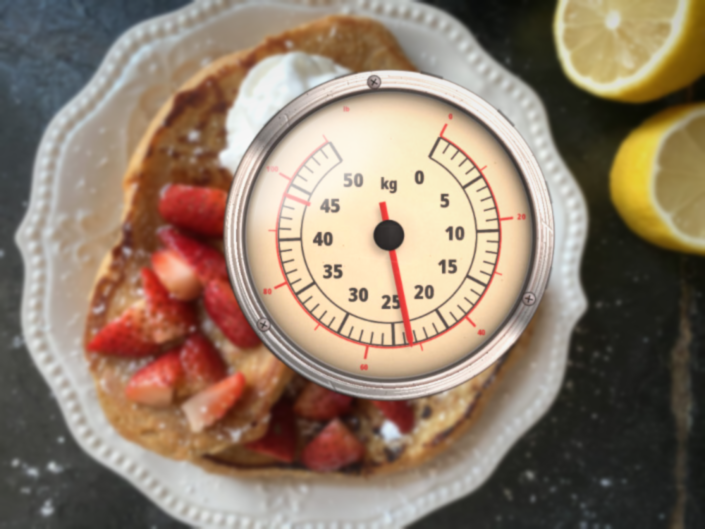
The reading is 23.5 kg
